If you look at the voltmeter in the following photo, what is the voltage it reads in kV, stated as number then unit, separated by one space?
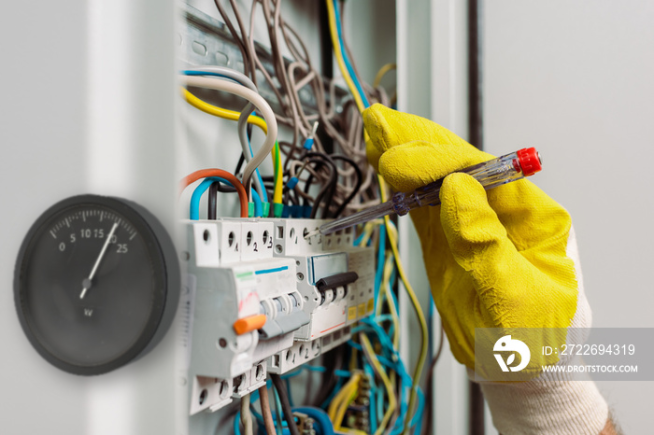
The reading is 20 kV
